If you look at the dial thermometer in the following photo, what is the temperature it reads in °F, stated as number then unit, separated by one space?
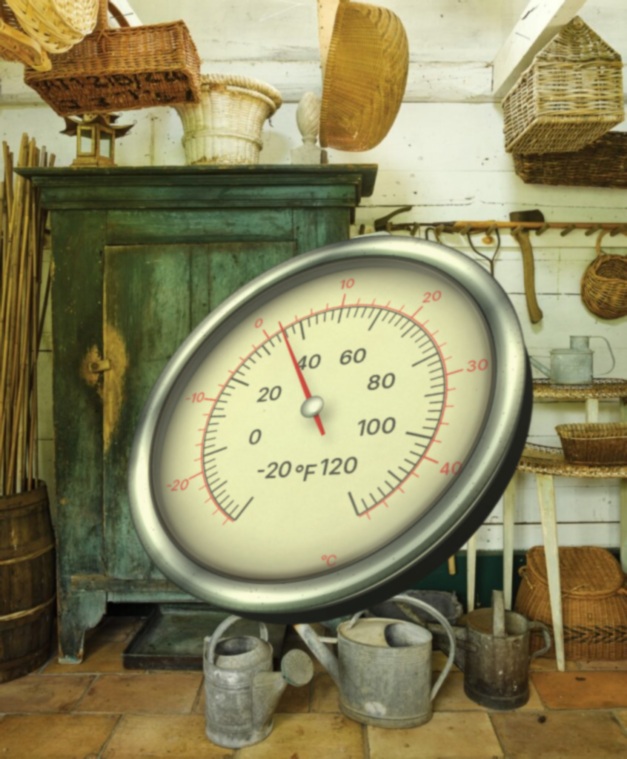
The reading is 36 °F
